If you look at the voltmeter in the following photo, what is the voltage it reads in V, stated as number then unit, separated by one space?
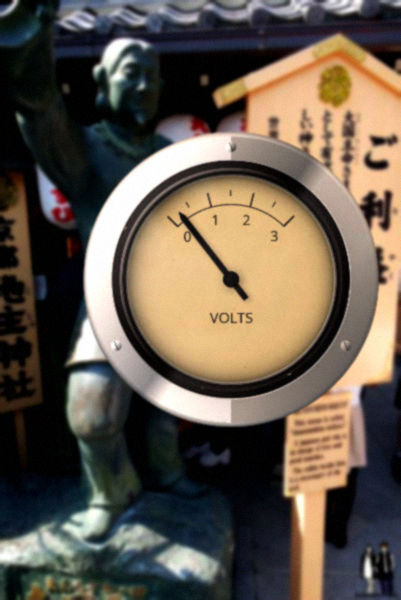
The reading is 0.25 V
